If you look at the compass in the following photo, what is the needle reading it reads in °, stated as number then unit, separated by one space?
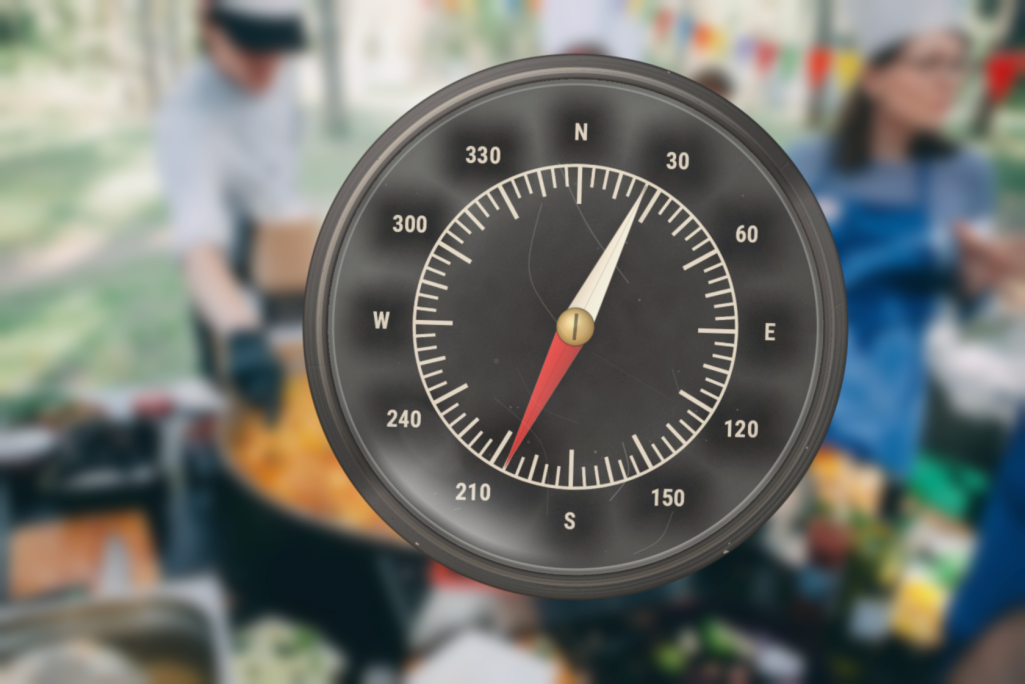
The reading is 205 °
